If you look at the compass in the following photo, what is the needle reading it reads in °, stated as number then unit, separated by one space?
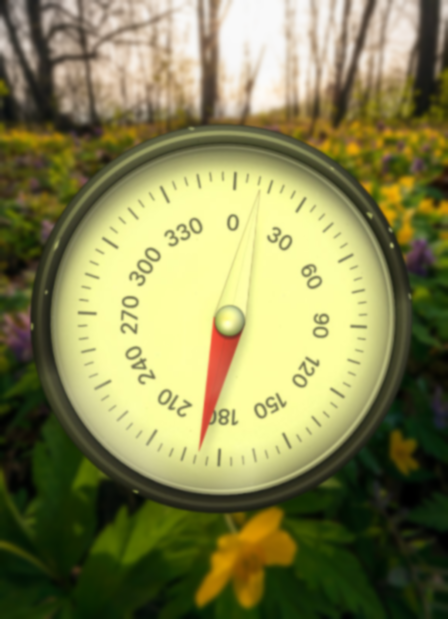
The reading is 190 °
